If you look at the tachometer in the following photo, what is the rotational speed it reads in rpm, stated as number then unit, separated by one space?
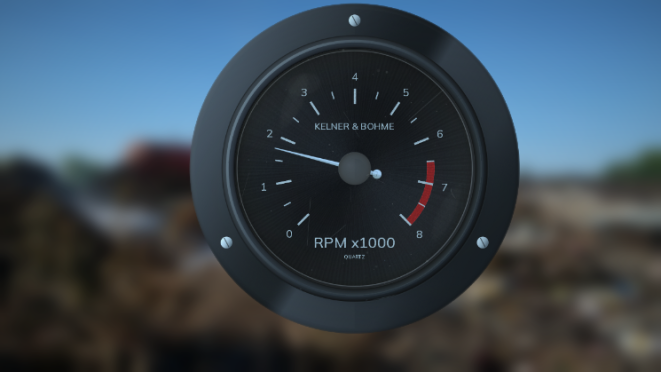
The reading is 1750 rpm
